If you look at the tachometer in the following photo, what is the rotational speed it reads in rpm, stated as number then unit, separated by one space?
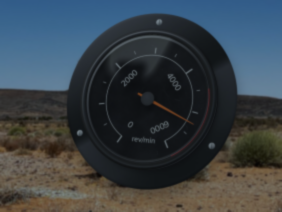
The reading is 5250 rpm
